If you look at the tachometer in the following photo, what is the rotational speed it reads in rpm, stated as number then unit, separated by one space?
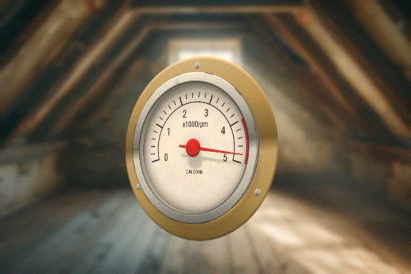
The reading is 4800 rpm
